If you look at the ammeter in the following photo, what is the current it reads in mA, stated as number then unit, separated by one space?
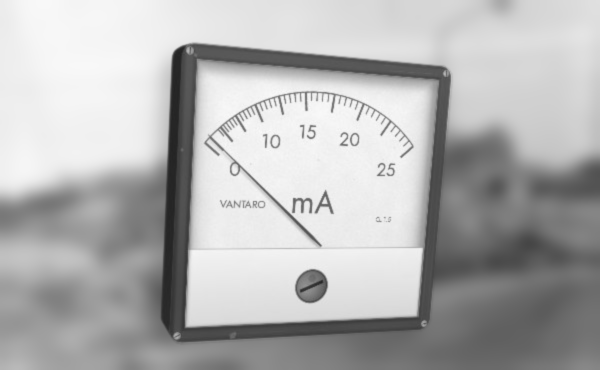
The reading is 2.5 mA
